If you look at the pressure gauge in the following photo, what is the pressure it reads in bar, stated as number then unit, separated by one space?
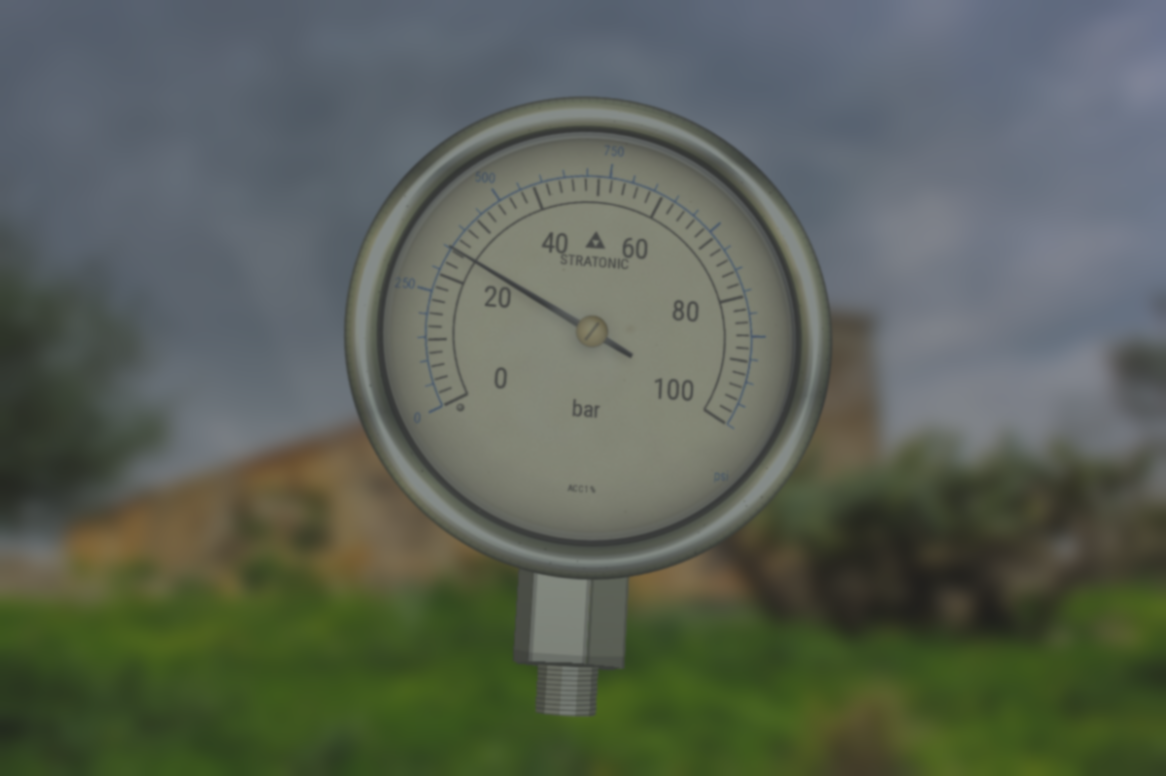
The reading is 24 bar
